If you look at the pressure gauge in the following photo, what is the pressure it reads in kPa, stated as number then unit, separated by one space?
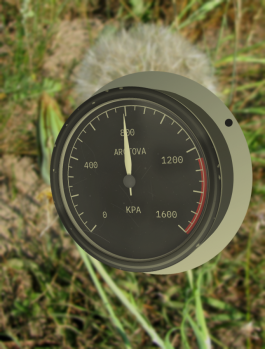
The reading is 800 kPa
